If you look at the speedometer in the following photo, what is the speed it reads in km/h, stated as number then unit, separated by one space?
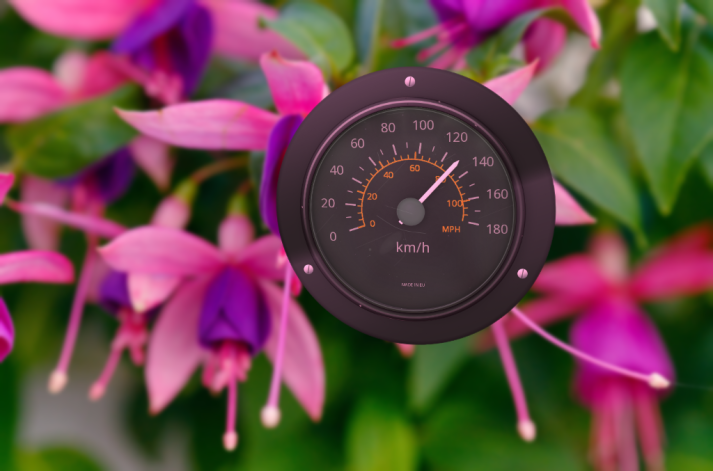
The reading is 130 km/h
